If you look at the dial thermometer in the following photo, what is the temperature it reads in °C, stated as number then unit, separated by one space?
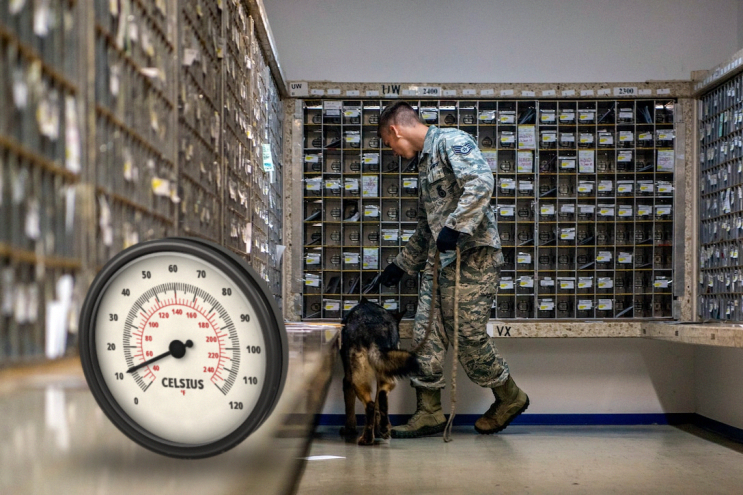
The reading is 10 °C
